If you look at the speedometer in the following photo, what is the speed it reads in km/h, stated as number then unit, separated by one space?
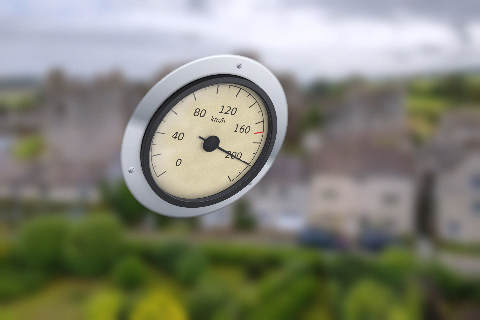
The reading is 200 km/h
